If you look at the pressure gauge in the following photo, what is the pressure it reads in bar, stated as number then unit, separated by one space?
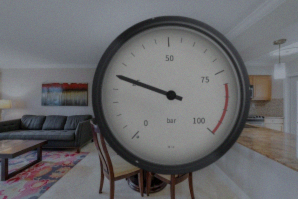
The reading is 25 bar
